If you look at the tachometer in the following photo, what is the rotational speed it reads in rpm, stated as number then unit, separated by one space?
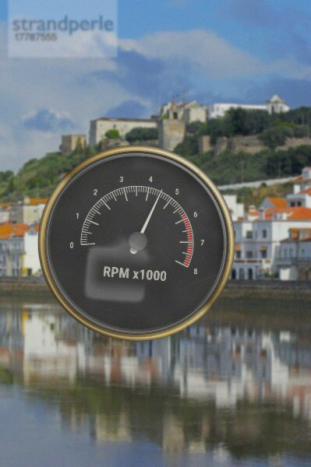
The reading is 4500 rpm
